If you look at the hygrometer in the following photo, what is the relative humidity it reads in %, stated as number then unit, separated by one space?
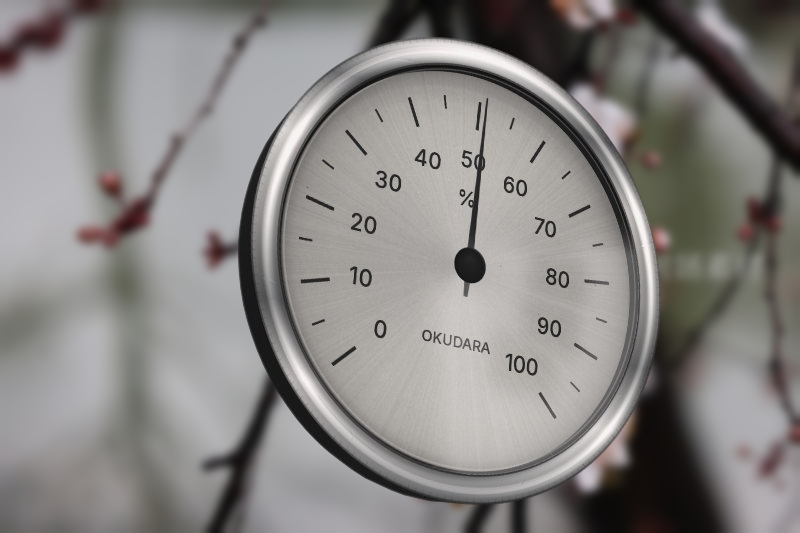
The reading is 50 %
